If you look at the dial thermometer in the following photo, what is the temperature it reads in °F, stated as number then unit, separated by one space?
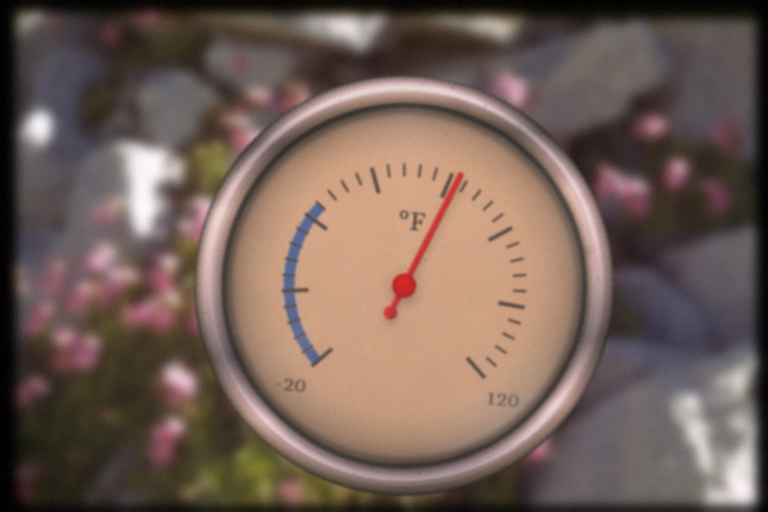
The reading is 62 °F
